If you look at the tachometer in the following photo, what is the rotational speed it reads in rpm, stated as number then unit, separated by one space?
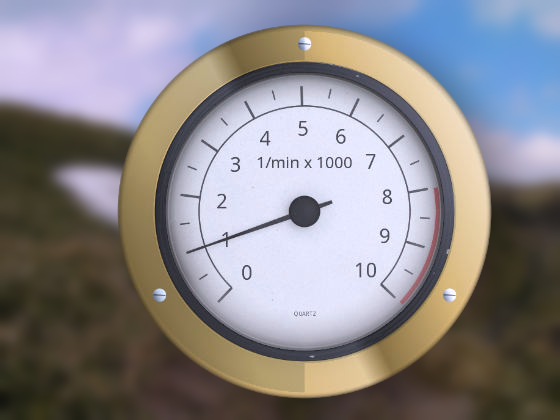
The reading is 1000 rpm
